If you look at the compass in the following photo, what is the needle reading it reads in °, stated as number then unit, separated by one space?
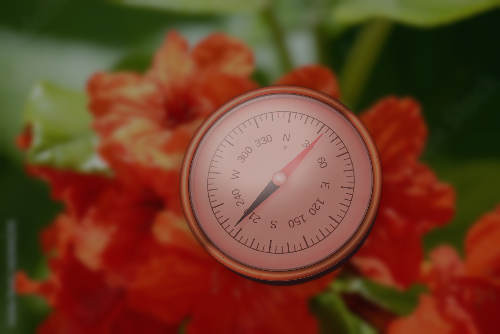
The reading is 35 °
